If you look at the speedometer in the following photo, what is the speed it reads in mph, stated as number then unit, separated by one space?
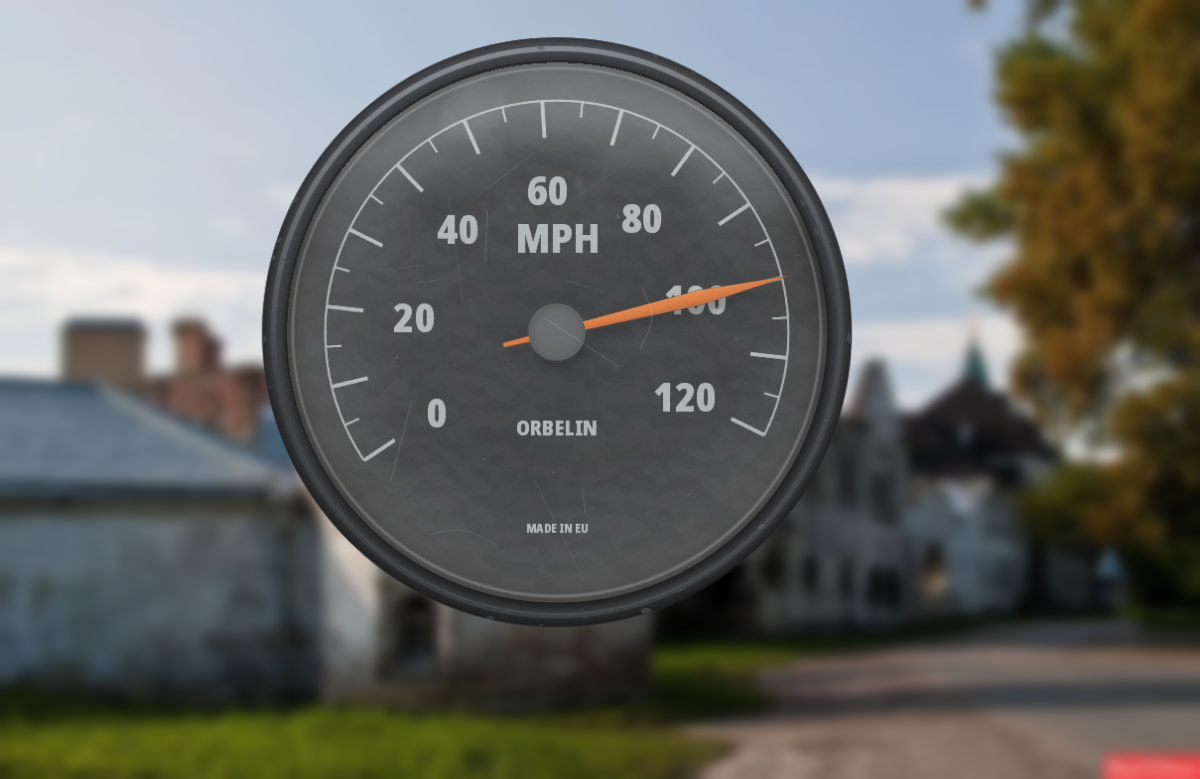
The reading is 100 mph
